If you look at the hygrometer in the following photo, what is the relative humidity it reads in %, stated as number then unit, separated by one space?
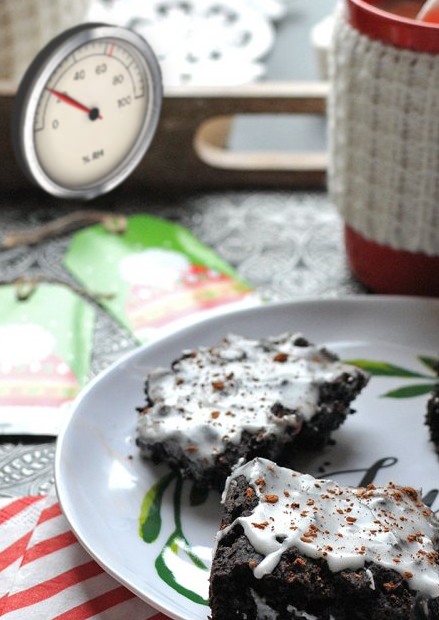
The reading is 20 %
